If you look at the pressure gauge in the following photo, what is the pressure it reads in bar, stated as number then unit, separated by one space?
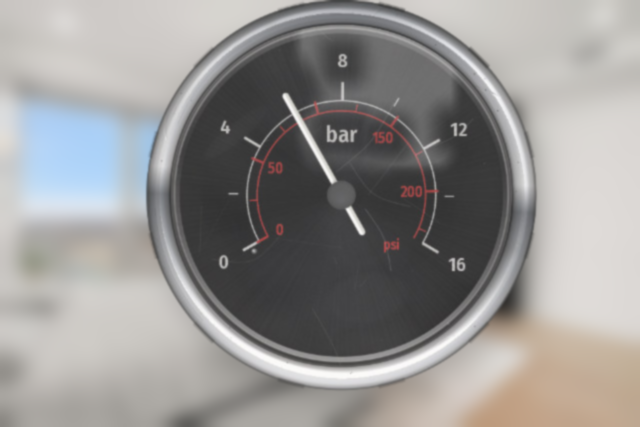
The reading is 6 bar
